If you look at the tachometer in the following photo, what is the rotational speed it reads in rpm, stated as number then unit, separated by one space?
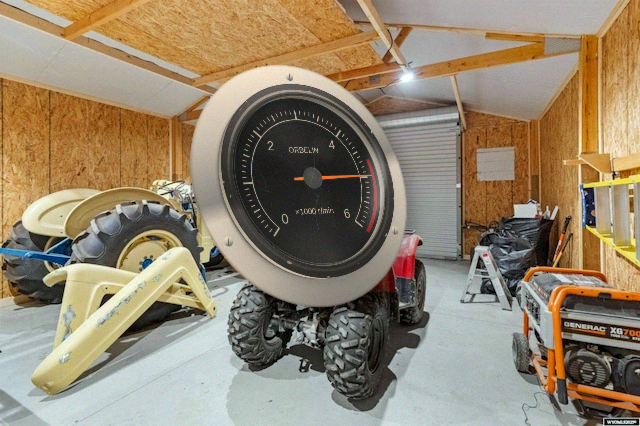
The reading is 5000 rpm
